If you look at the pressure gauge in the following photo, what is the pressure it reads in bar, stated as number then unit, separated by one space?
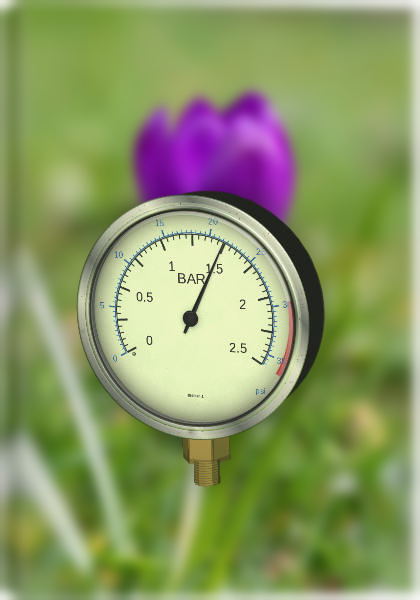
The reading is 1.5 bar
